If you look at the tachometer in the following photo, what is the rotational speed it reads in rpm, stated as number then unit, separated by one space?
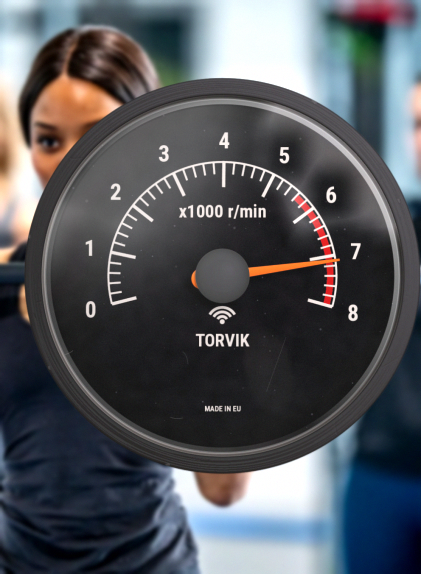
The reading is 7100 rpm
